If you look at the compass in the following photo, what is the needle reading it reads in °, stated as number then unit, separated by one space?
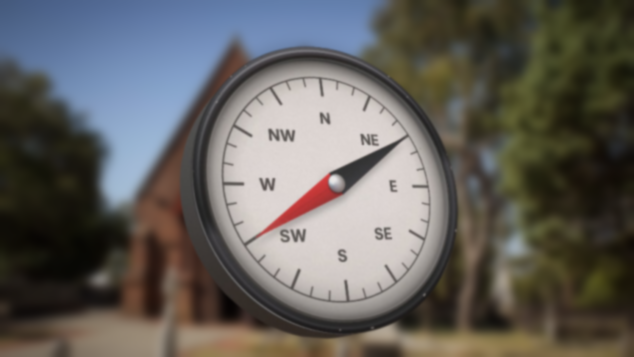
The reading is 240 °
